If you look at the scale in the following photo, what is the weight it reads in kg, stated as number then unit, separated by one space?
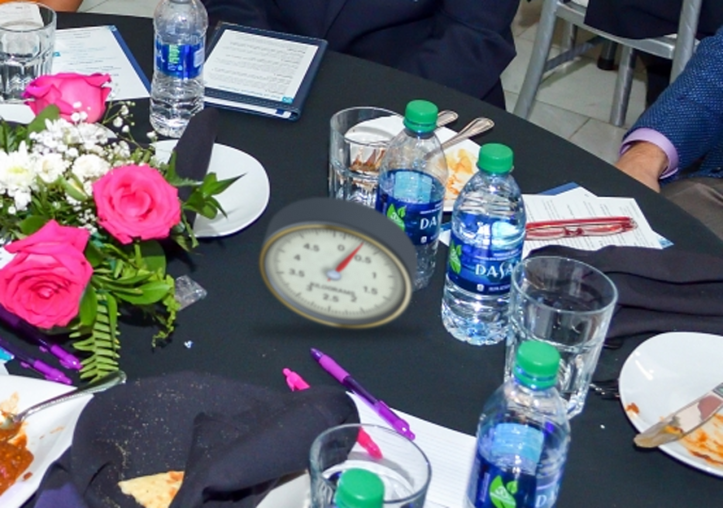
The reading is 0.25 kg
